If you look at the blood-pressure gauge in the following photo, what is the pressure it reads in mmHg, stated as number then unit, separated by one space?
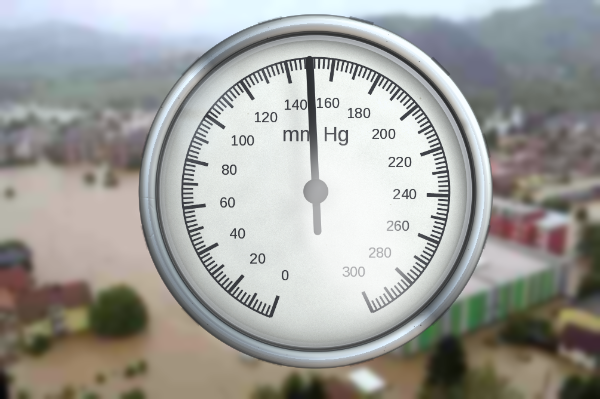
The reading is 150 mmHg
